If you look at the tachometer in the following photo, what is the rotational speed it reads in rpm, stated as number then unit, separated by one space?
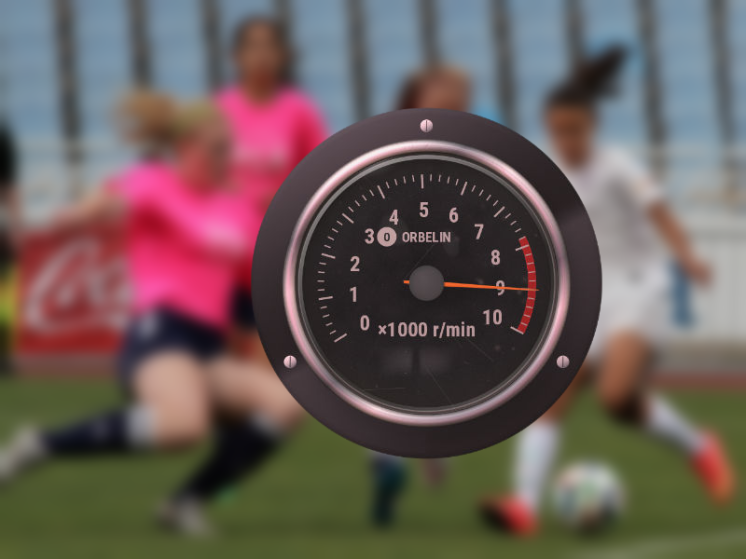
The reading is 9000 rpm
